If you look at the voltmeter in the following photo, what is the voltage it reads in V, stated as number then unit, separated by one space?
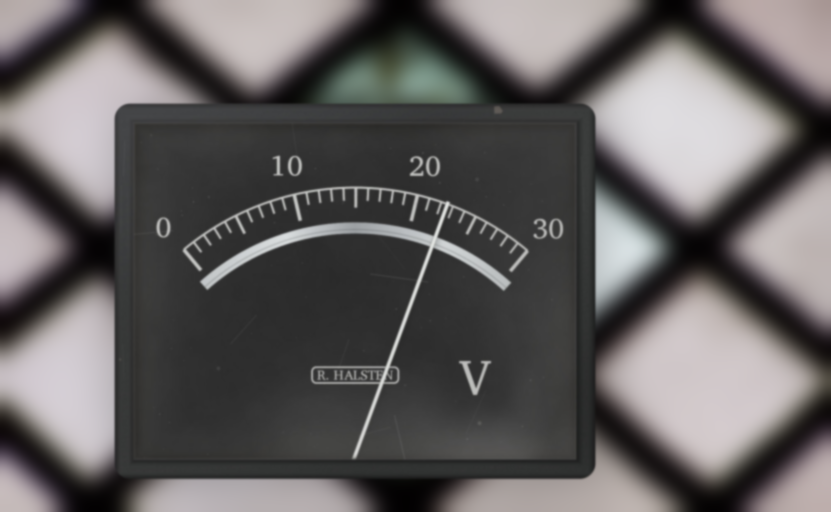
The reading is 22.5 V
